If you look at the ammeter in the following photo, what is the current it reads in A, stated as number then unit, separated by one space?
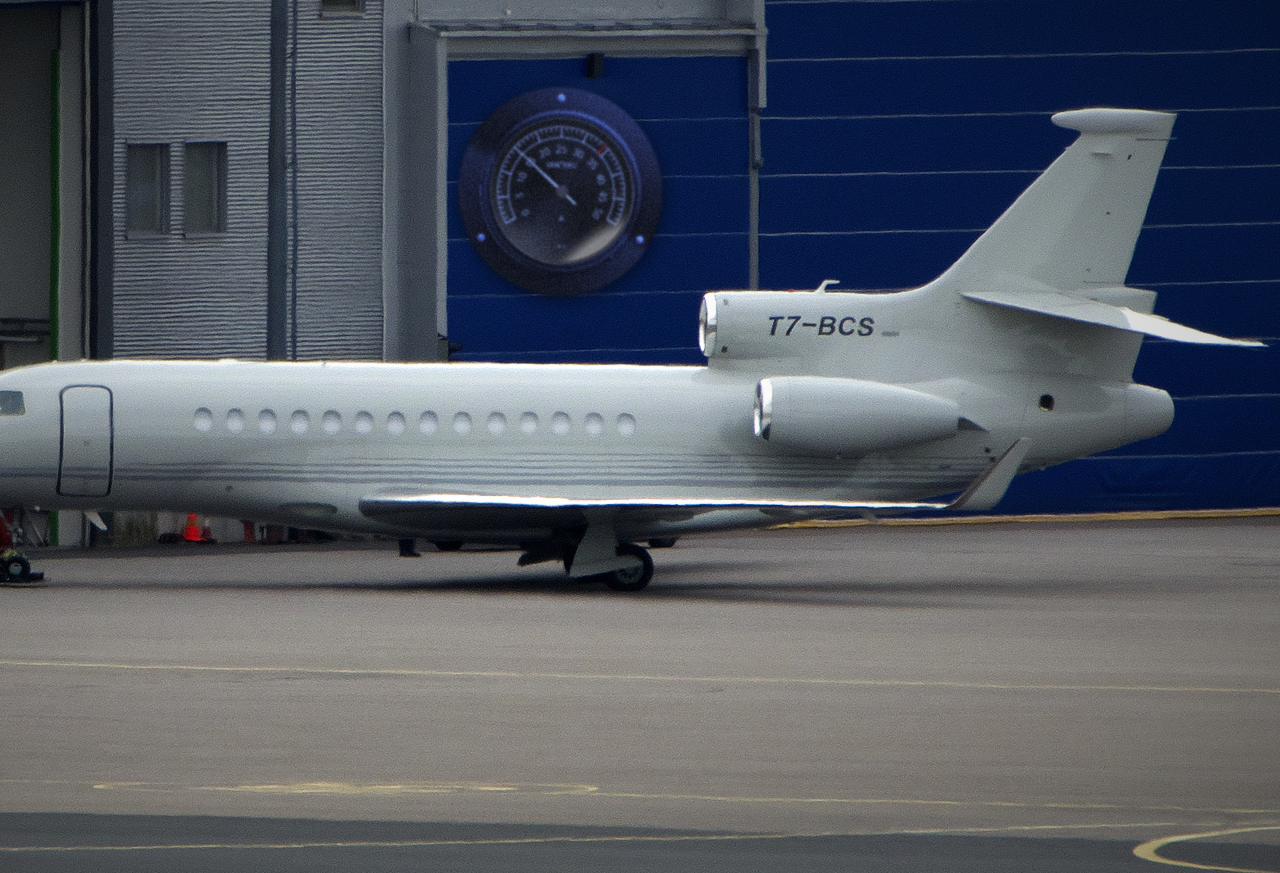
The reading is 15 A
